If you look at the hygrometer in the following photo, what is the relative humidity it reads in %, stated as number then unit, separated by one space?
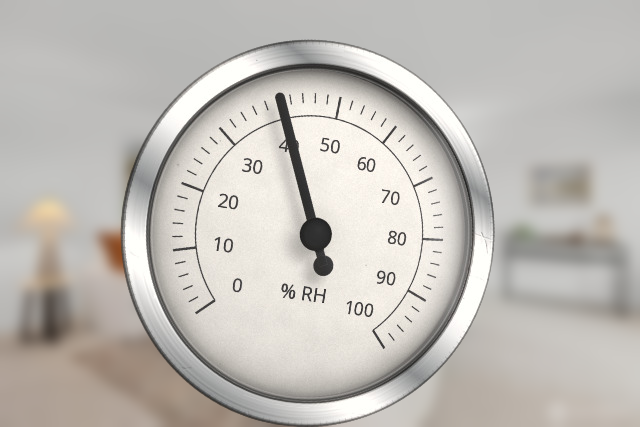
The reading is 40 %
